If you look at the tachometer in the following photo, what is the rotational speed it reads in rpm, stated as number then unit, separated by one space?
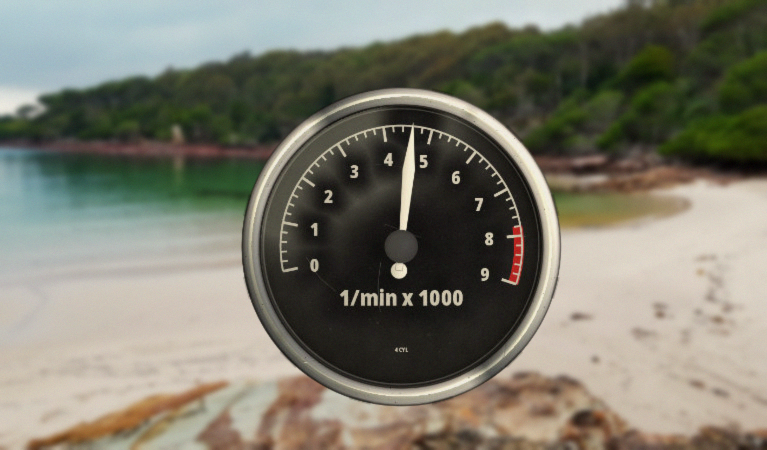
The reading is 4600 rpm
